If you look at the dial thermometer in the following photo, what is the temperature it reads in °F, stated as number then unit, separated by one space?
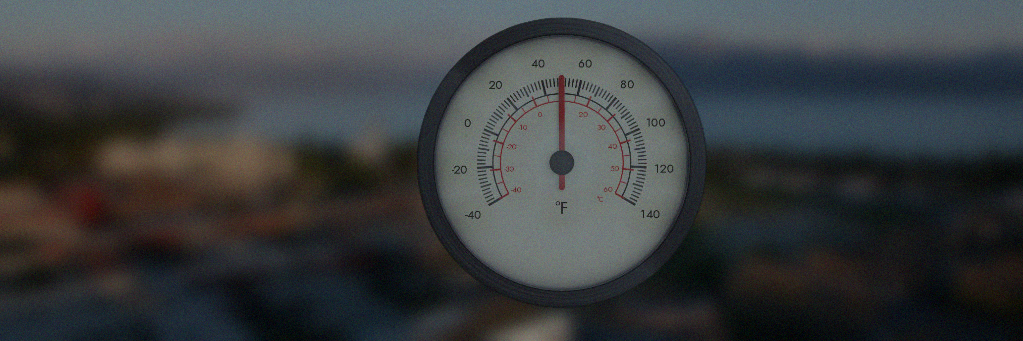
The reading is 50 °F
